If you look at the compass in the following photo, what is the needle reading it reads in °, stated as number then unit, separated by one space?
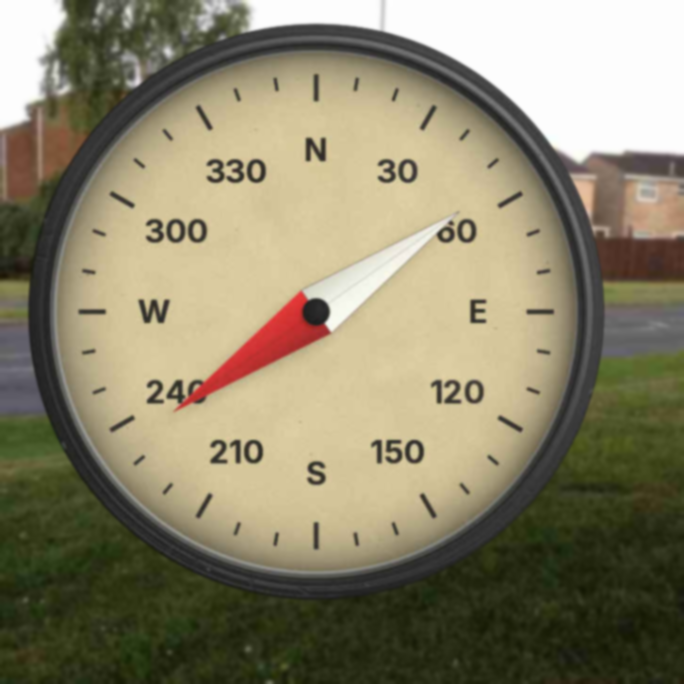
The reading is 235 °
